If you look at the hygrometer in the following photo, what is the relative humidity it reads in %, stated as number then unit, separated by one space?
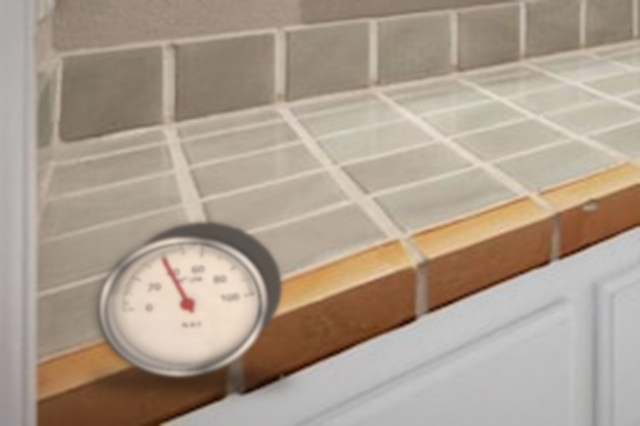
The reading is 40 %
